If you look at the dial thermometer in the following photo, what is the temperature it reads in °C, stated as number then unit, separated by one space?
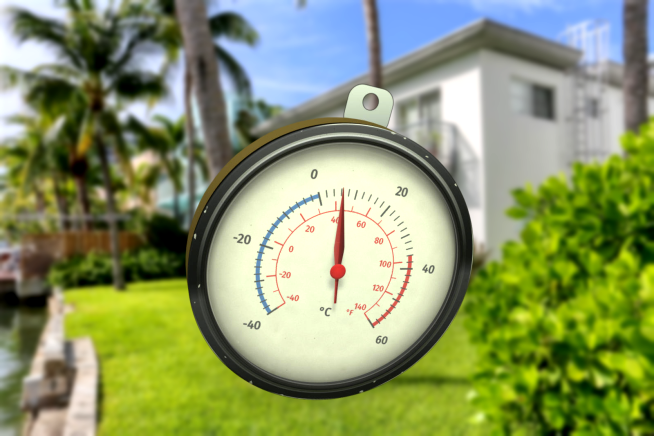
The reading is 6 °C
